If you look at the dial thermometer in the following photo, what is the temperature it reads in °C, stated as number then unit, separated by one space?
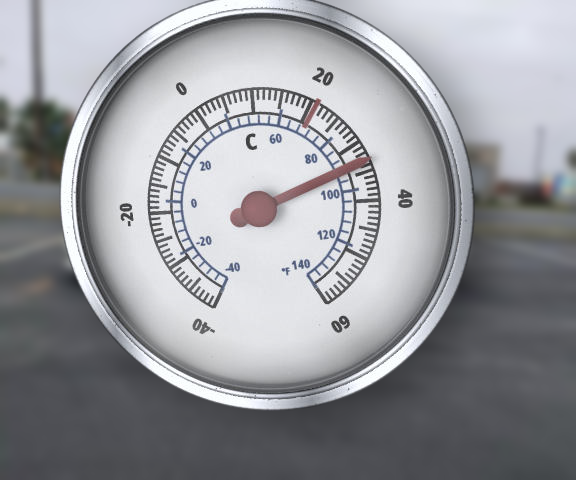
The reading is 33 °C
